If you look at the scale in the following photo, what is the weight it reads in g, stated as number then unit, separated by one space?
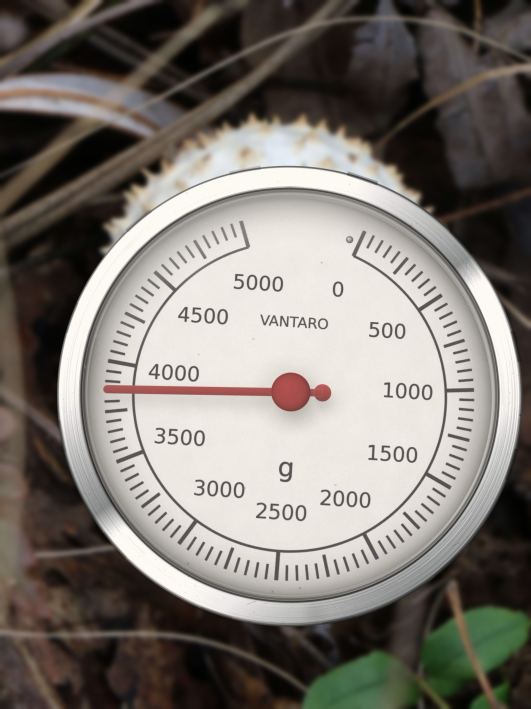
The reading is 3850 g
